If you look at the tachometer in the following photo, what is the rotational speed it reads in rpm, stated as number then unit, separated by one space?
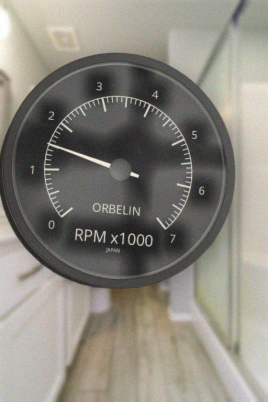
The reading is 1500 rpm
